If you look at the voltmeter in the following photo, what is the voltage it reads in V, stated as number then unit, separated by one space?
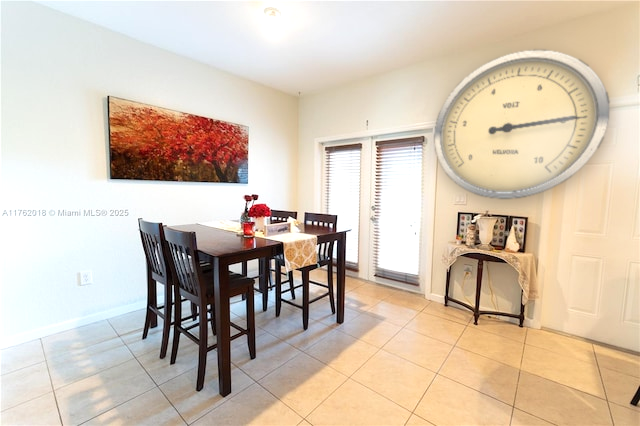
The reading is 8 V
